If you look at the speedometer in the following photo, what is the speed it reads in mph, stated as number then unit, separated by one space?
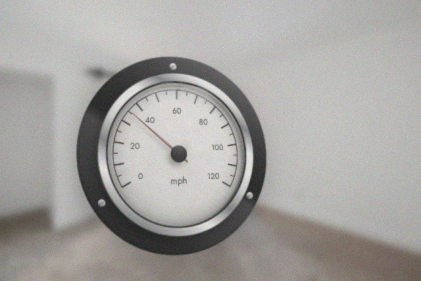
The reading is 35 mph
